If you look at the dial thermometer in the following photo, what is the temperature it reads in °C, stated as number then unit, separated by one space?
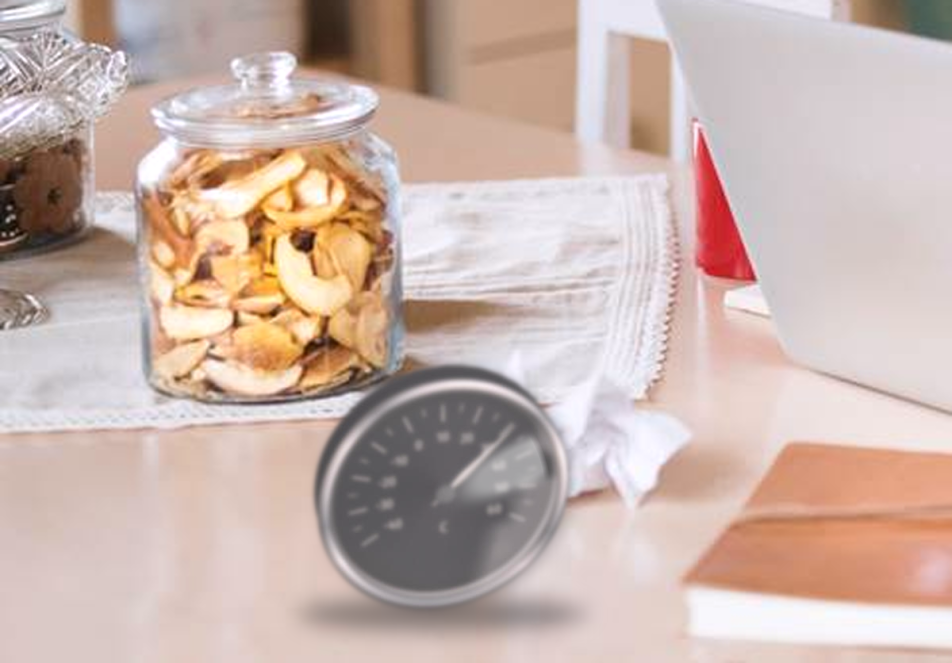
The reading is 30 °C
